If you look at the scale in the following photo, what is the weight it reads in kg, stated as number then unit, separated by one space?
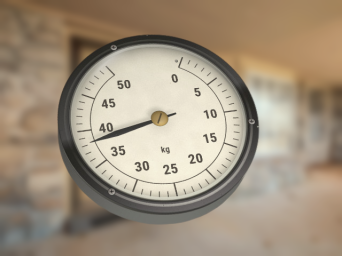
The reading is 38 kg
